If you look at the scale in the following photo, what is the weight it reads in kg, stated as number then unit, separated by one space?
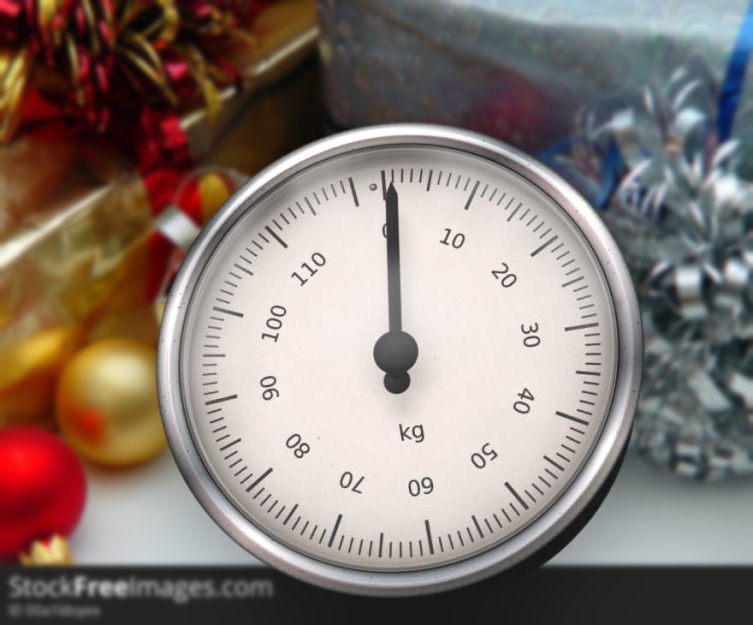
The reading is 1 kg
